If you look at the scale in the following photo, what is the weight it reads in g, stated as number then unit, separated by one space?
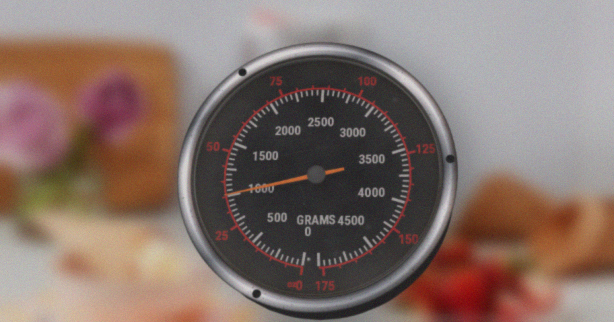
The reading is 1000 g
